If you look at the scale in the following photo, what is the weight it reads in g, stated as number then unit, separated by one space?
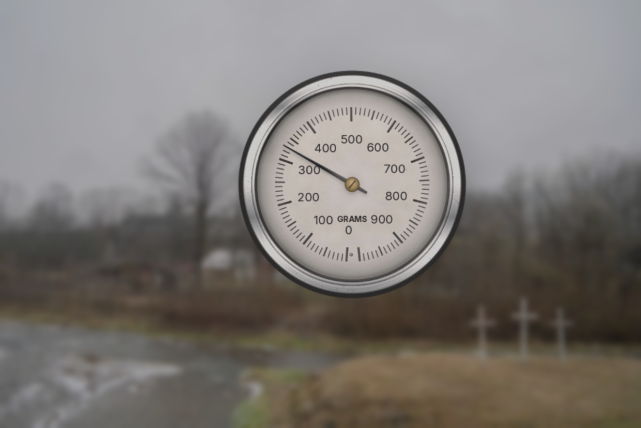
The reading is 330 g
